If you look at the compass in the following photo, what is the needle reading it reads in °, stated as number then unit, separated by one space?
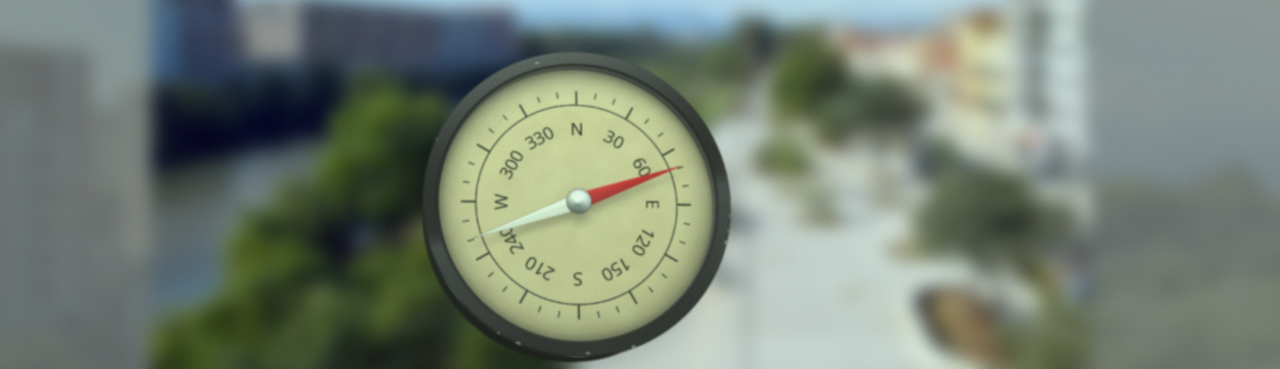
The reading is 70 °
